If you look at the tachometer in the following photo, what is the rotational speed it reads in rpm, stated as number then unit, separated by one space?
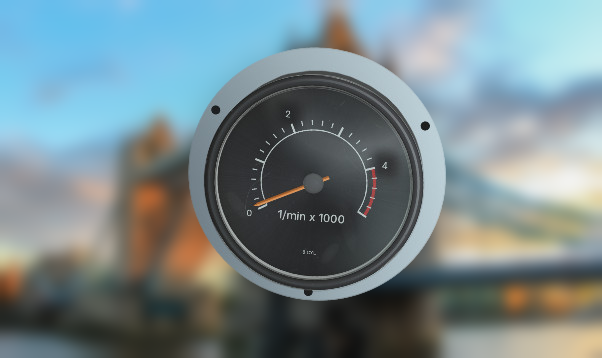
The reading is 100 rpm
